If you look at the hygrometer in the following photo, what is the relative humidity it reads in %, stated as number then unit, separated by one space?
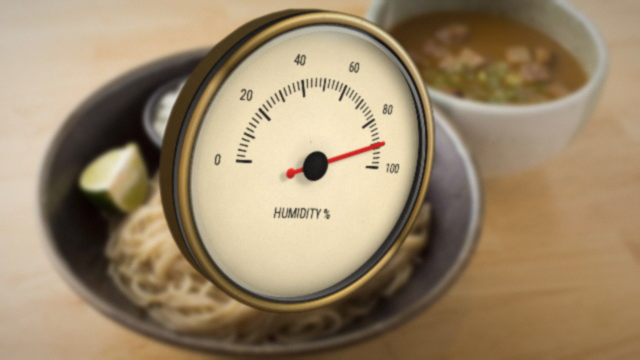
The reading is 90 %
